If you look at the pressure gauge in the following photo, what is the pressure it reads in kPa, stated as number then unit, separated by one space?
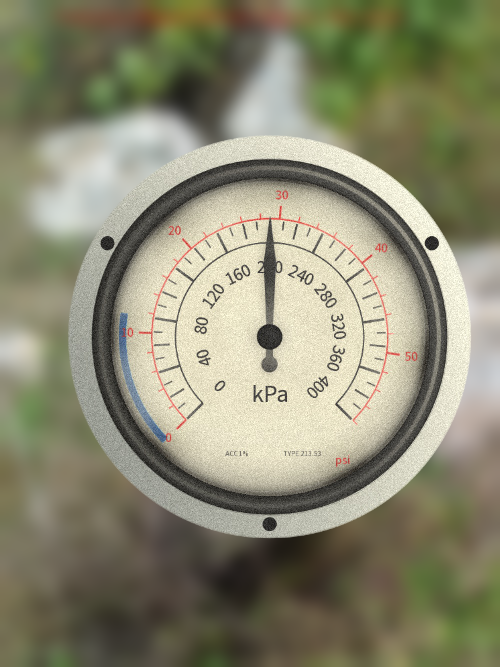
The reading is 200 kPa
